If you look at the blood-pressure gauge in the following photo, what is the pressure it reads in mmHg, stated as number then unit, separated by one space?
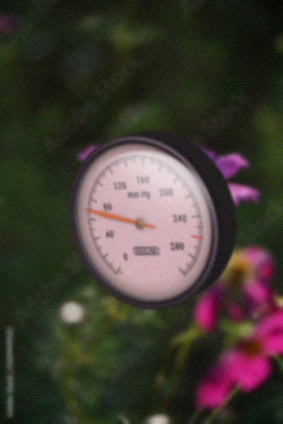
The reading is 70 mmHg
